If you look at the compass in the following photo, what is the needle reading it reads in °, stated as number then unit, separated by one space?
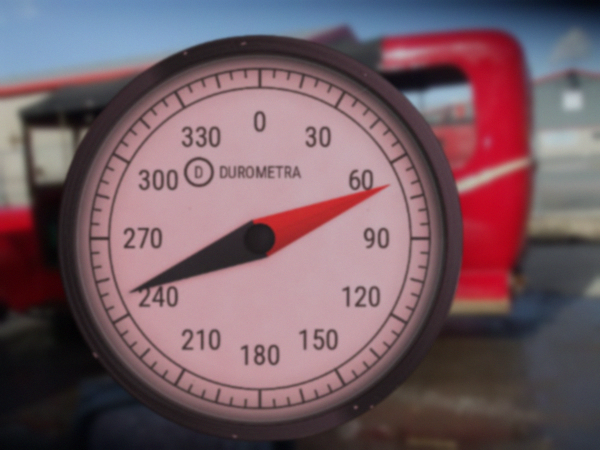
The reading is 67.5 °
